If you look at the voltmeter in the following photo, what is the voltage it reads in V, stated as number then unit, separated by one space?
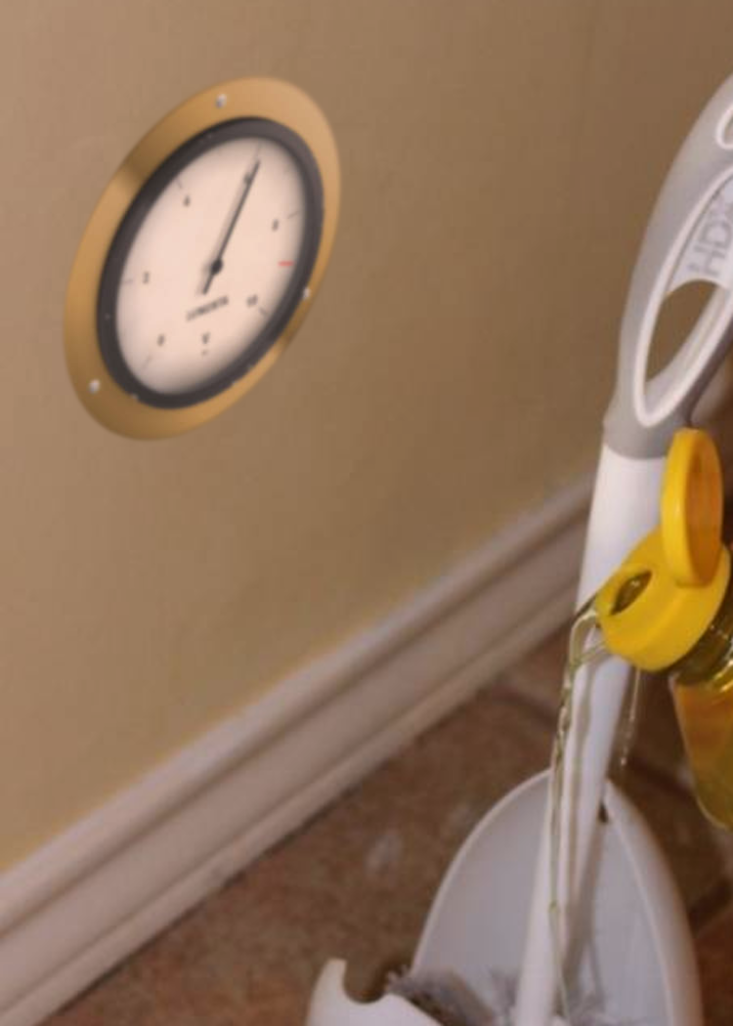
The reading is 6 V
